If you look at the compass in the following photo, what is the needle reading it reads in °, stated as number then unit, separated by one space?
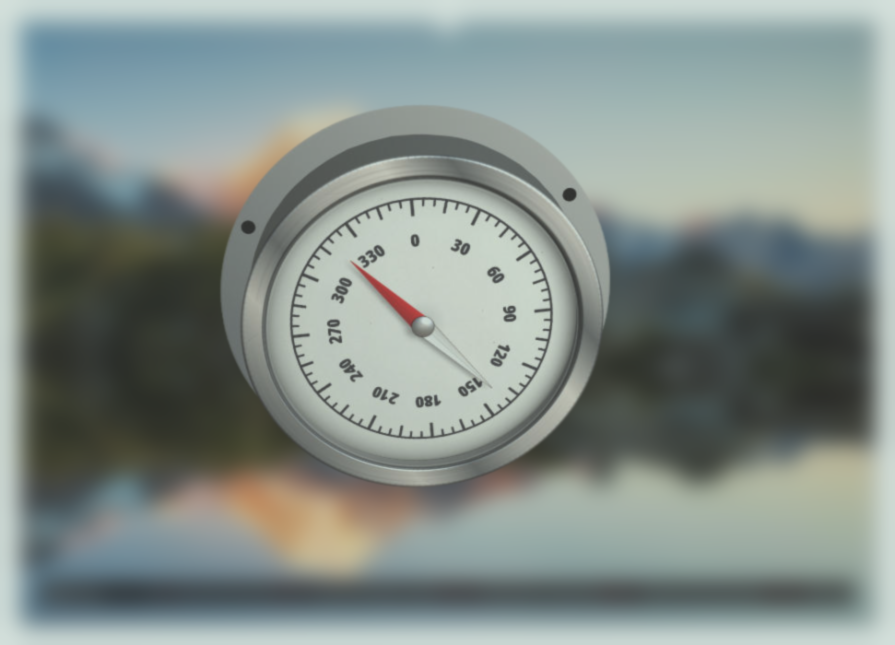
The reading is 320 °
